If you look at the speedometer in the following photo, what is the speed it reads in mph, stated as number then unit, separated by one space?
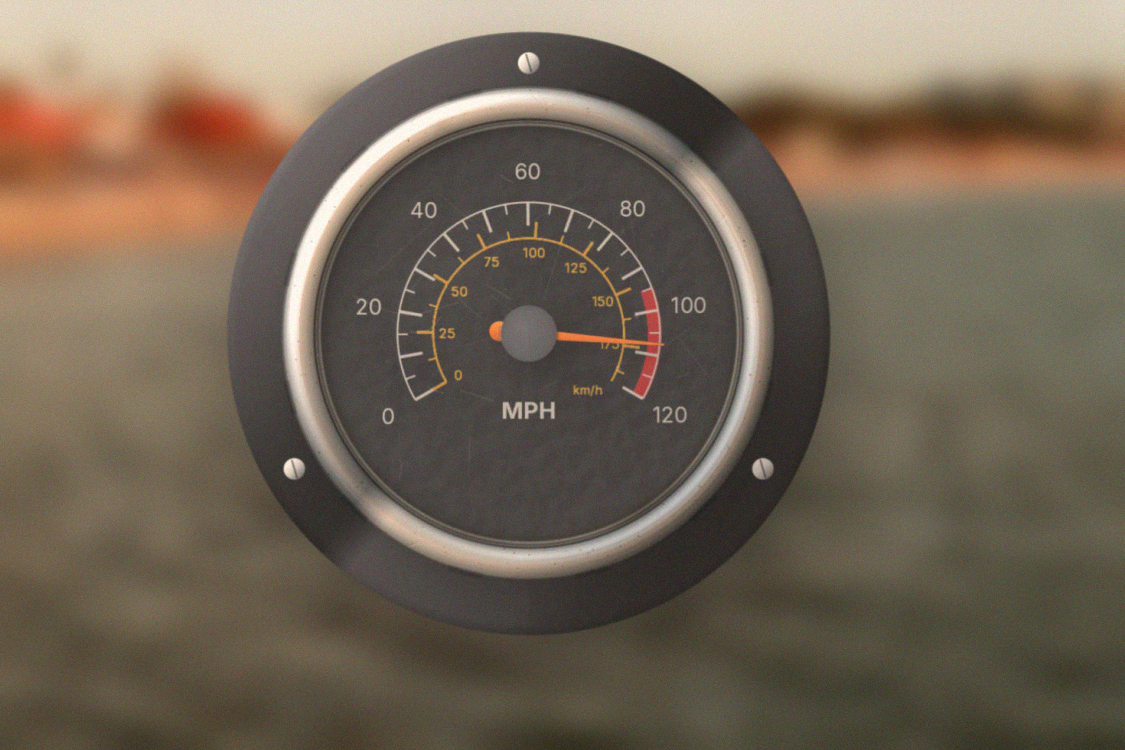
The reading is 107.5 mph
